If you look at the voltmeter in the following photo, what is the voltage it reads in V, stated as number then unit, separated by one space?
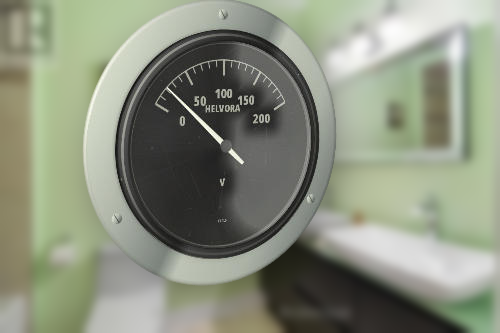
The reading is 20 V
